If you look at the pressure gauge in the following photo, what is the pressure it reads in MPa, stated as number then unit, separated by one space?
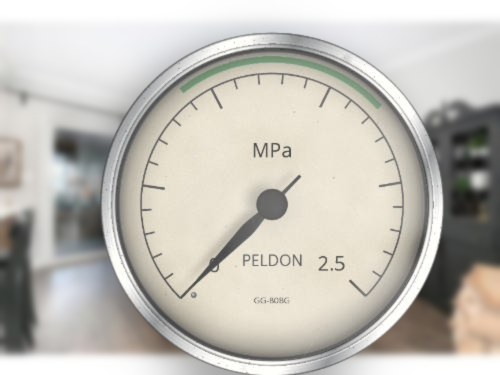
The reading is 0 MPa
